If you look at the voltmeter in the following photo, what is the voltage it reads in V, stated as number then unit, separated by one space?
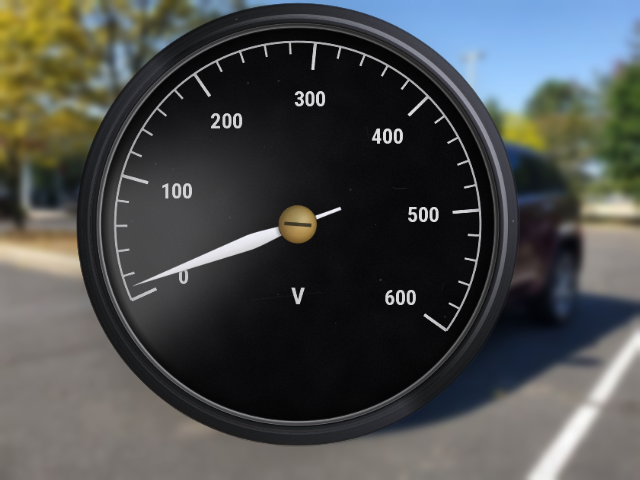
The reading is 10 V
